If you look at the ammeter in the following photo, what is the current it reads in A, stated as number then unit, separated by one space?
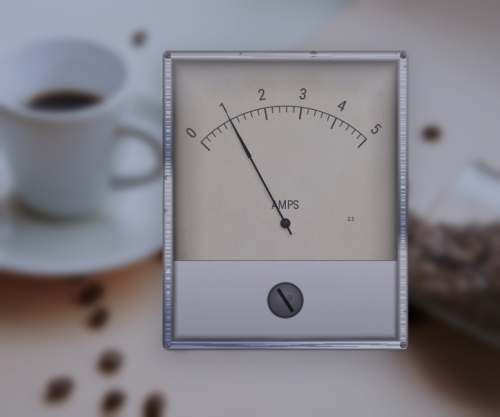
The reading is 1 A
